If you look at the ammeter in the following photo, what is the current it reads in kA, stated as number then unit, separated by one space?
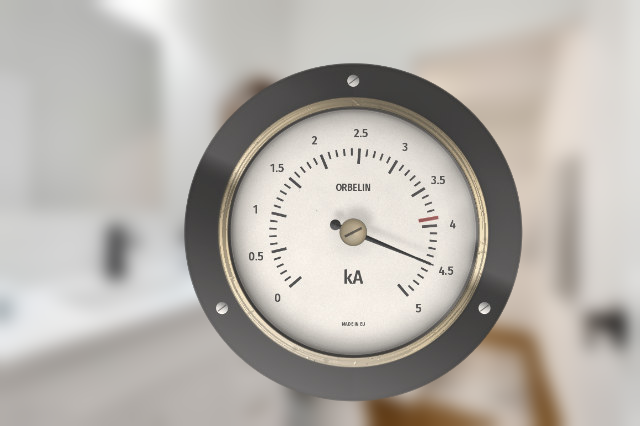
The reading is 4.5 kA
